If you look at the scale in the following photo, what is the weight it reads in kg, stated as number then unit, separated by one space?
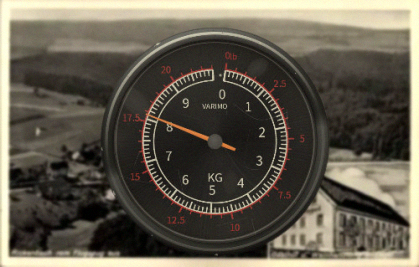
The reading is 8.1 kg
